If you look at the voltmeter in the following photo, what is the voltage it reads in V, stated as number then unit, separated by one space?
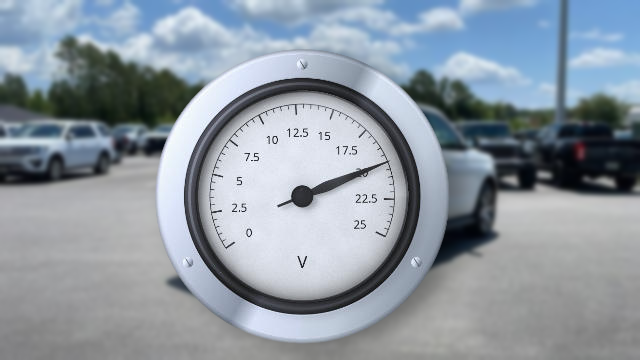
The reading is 20 V
